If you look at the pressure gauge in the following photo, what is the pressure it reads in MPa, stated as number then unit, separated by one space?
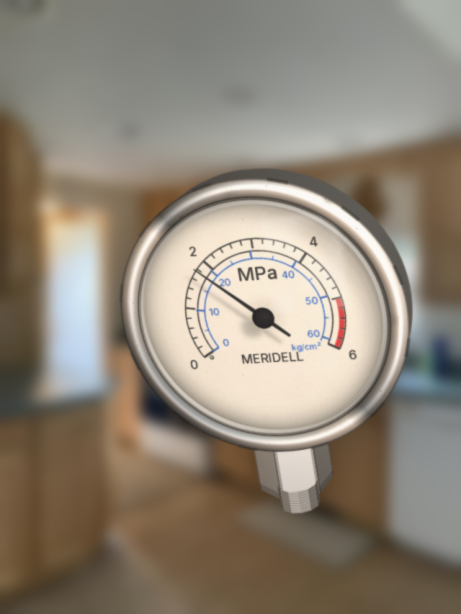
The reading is 1.8 MPa
